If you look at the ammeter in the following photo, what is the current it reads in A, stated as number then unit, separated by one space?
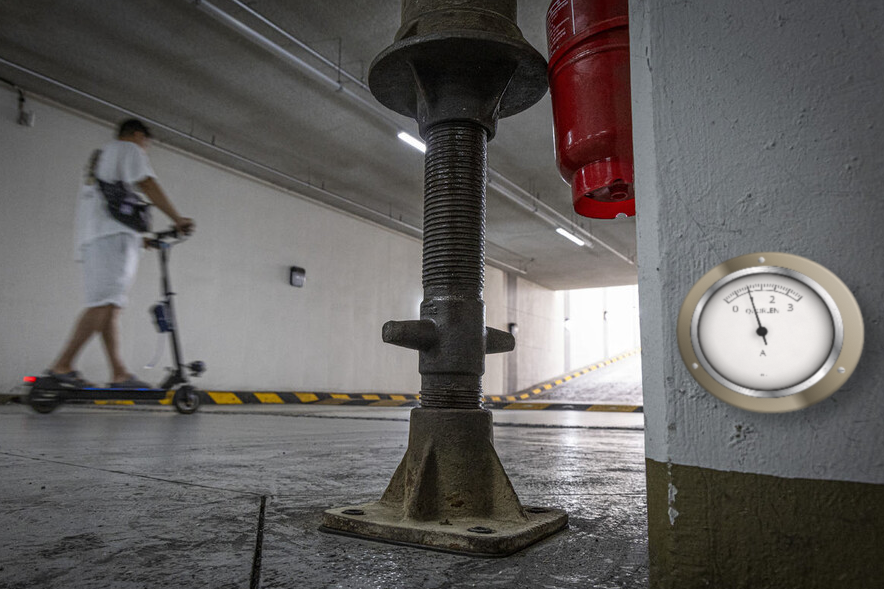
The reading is 1 A
